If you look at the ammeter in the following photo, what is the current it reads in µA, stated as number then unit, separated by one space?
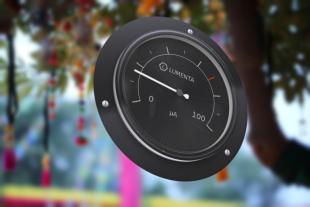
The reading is 15 µA
